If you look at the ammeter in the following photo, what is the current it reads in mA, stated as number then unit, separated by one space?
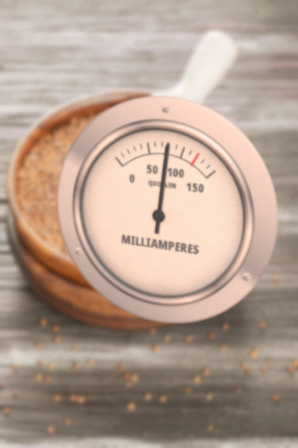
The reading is 80 mA
